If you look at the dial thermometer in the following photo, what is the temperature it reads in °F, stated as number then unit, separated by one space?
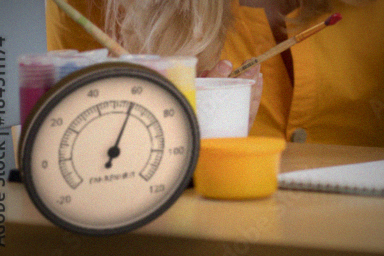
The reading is 60 °F
